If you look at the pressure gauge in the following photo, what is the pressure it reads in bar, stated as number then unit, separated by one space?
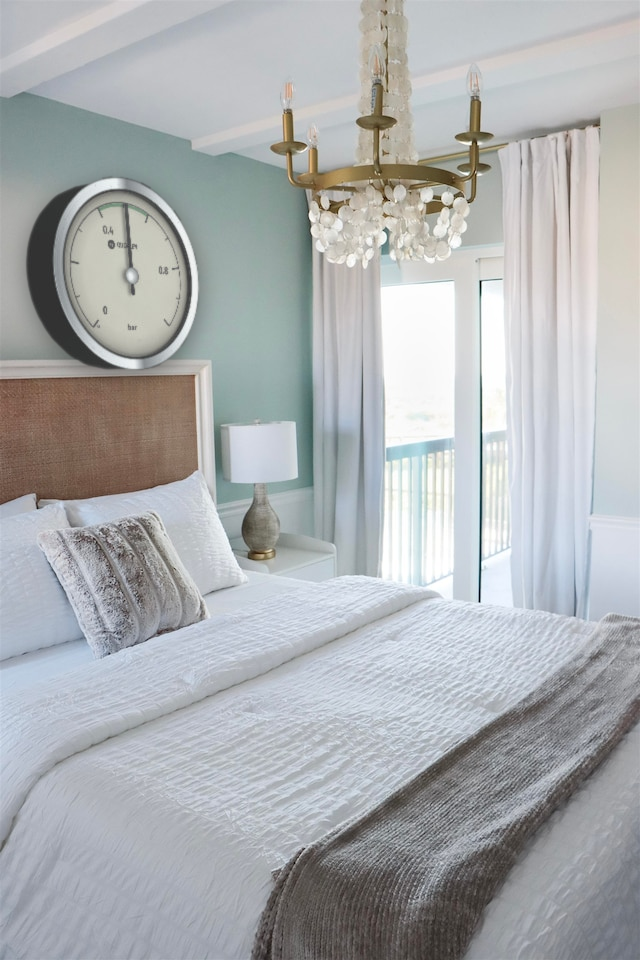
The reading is 0.5 bar
